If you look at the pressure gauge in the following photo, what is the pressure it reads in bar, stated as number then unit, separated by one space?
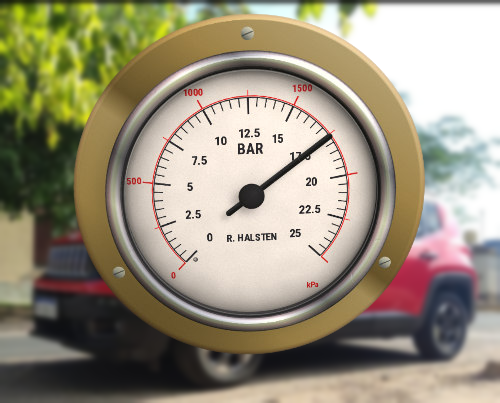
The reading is 17.5 bar
